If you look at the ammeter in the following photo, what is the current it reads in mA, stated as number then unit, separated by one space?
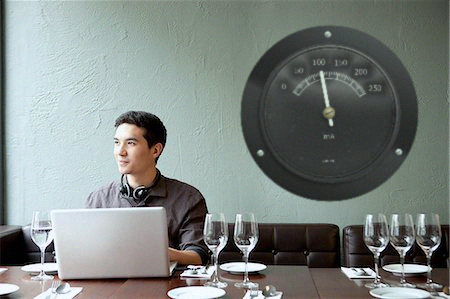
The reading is 100 mA
